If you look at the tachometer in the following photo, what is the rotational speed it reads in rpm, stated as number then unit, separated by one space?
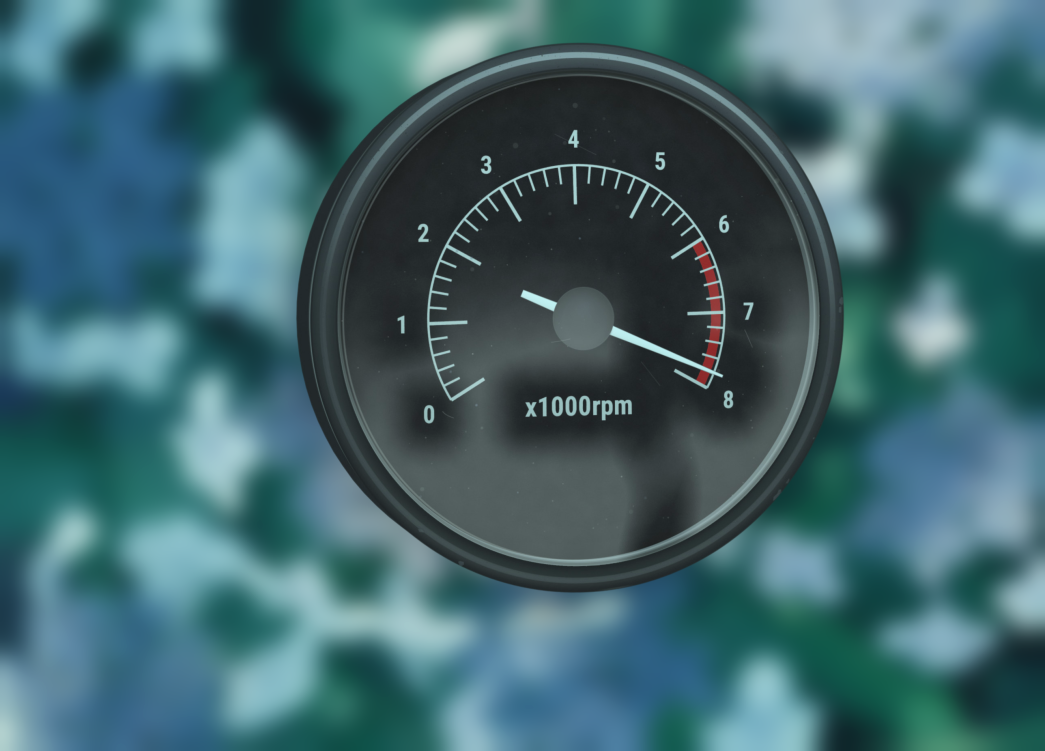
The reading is 7800 rpm
